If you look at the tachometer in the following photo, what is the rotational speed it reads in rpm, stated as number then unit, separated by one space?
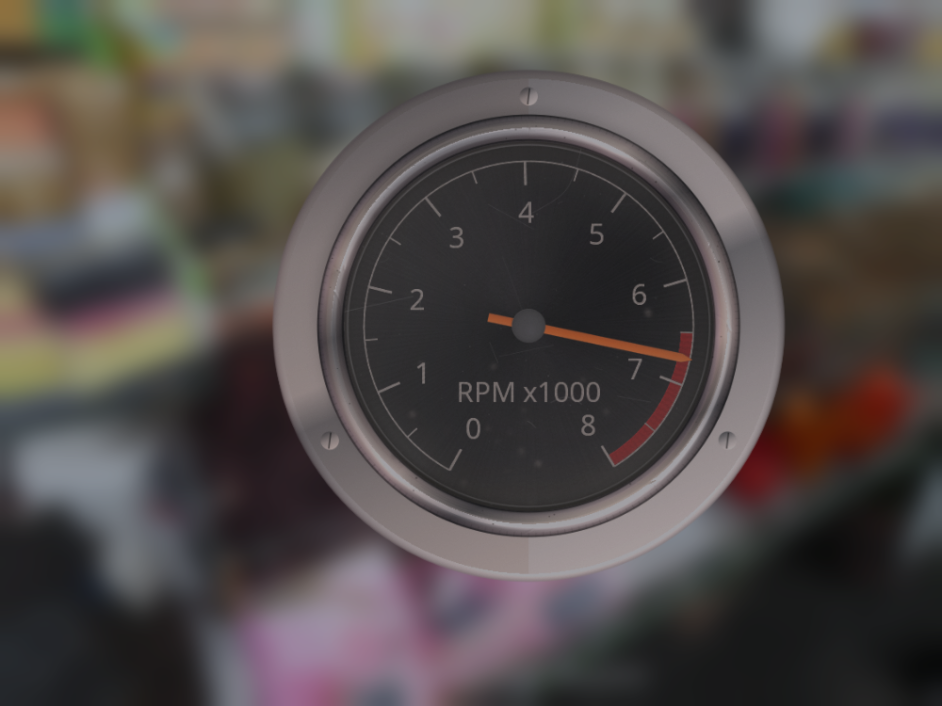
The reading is 6750 rpm
